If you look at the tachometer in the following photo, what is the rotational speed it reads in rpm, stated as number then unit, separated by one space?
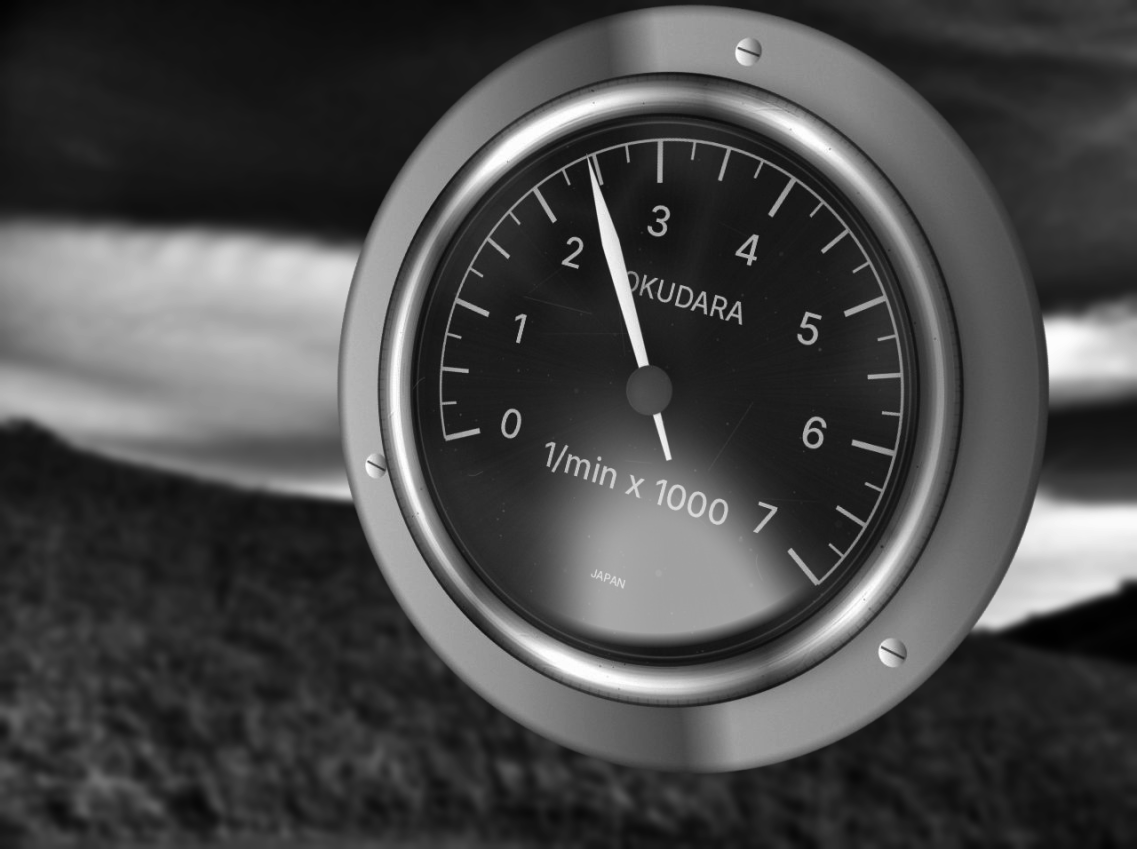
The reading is 2500 rpm
